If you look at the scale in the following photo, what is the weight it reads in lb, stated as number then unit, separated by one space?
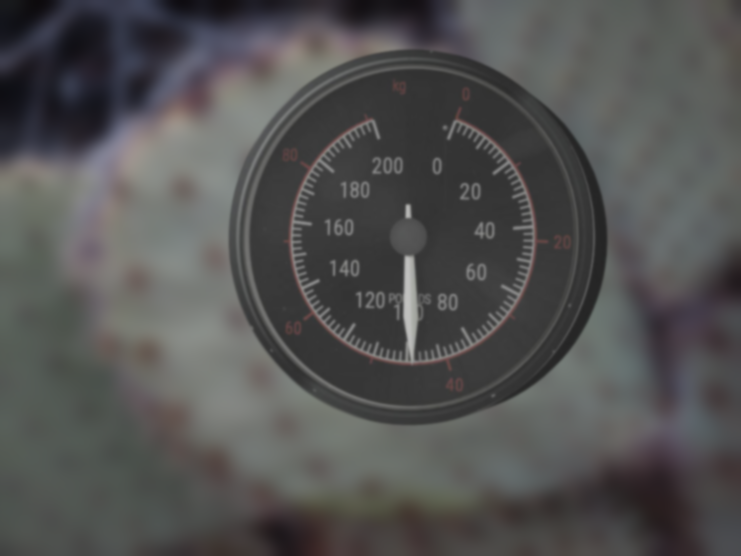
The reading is 98 lb
